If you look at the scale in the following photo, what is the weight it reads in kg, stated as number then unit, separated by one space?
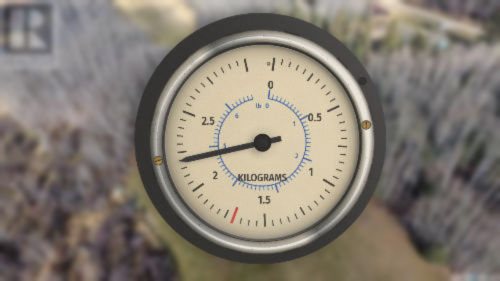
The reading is 2.2 kg
